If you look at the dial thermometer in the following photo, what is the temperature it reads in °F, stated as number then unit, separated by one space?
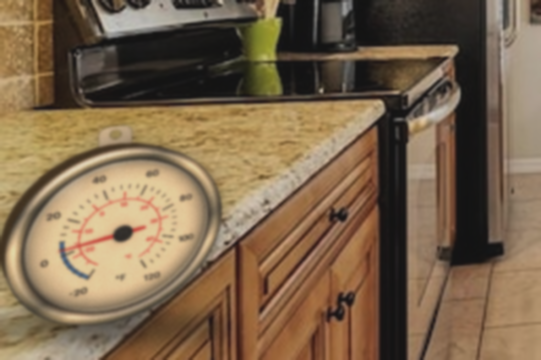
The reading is 4 °F
